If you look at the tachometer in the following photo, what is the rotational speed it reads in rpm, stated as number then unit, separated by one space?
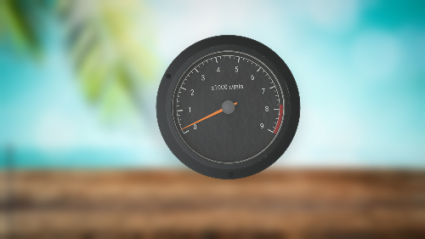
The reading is 200 rpm
